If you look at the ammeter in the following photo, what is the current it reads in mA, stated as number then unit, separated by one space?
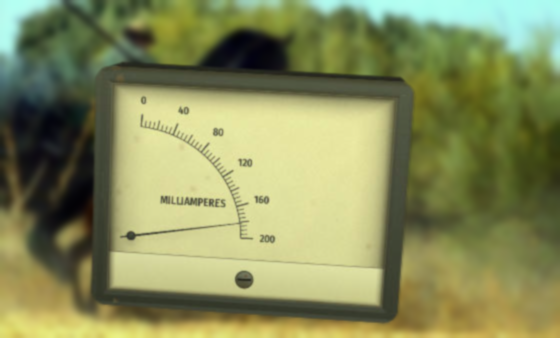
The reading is 180 mA
